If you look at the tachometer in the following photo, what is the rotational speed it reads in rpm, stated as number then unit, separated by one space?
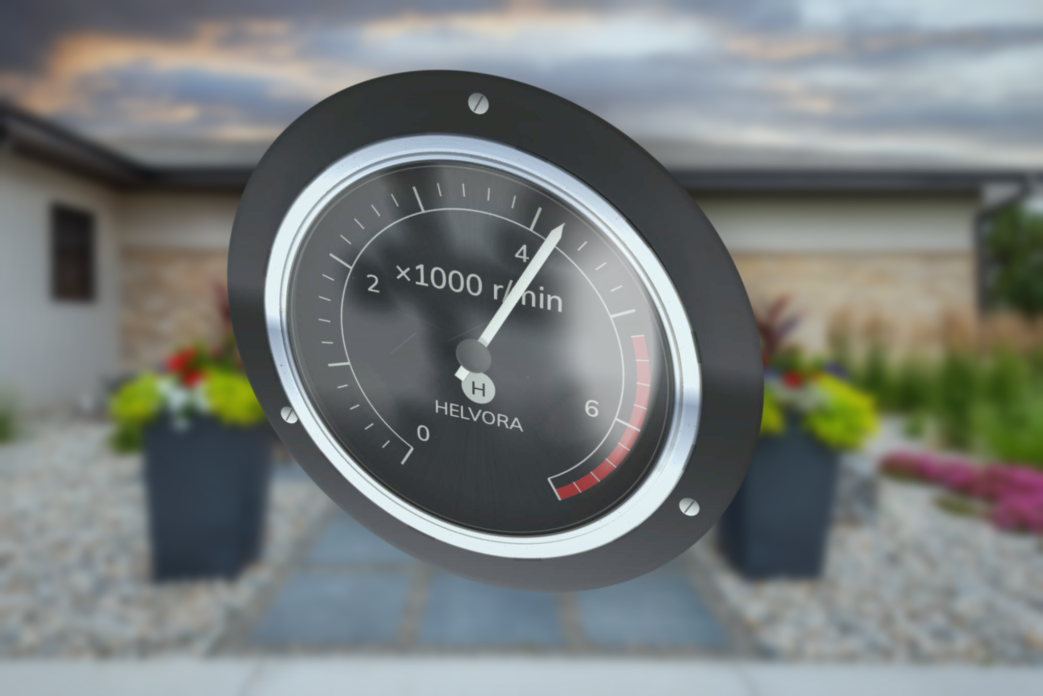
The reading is 4200 rpm
